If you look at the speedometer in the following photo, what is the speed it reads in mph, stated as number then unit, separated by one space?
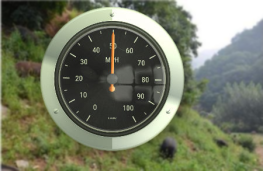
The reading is 50 mph
